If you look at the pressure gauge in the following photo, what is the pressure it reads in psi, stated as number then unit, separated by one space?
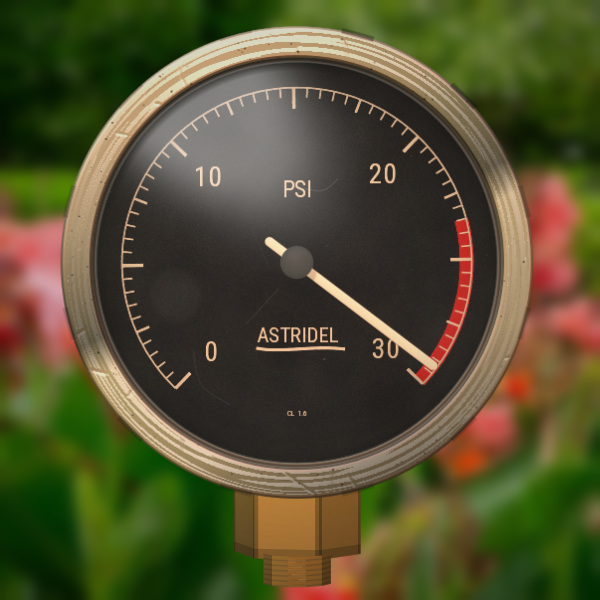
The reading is 29.25 psi
